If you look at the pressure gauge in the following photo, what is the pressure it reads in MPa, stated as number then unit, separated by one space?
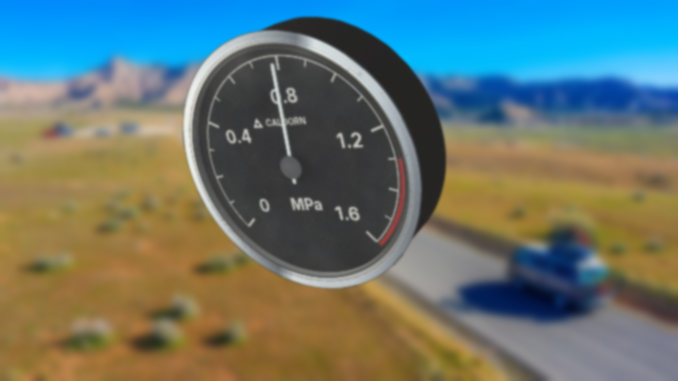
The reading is 0.8 MPa
